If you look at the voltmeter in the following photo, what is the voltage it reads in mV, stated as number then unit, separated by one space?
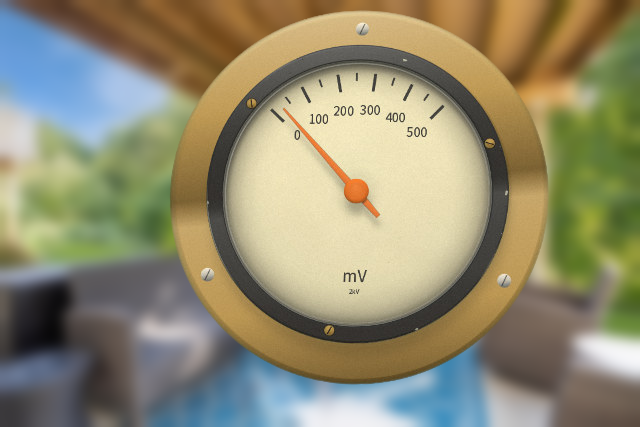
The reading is 25 mV
